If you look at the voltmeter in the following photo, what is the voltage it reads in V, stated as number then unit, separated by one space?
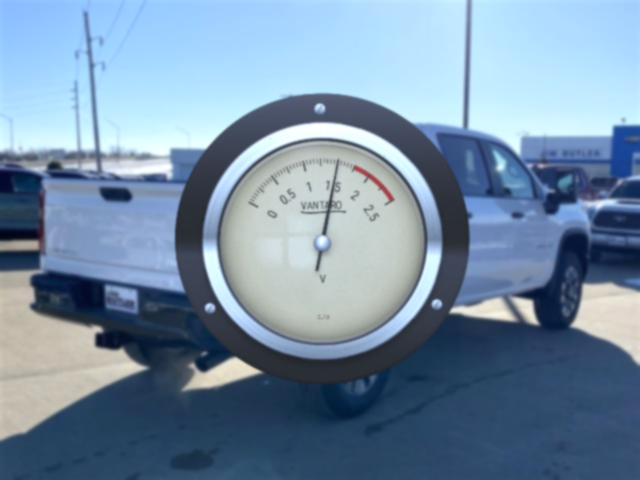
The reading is 1.5 V
